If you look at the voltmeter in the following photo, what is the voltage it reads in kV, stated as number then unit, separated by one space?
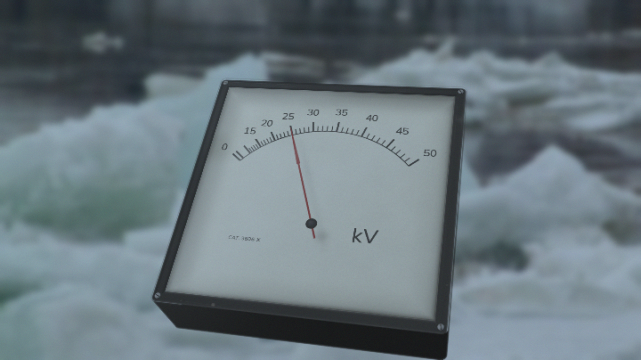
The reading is 25 kV
